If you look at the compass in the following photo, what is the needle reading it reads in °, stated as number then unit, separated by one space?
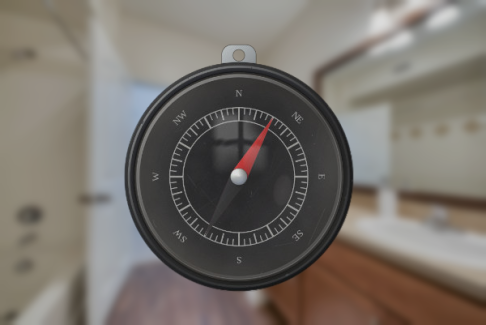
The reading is 30 °
